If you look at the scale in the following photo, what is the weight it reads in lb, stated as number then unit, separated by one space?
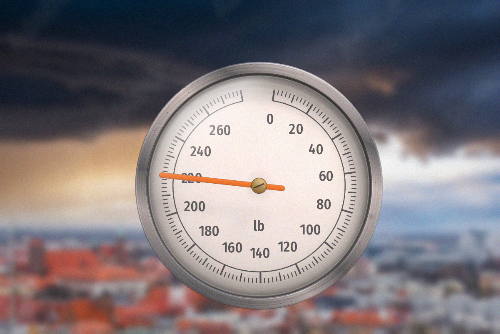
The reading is 220 lb
